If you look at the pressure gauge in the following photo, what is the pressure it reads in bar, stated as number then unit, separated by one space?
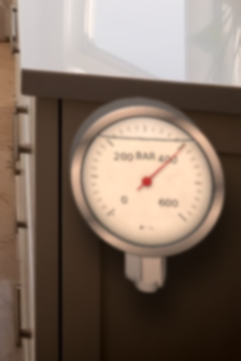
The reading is 400 bar
